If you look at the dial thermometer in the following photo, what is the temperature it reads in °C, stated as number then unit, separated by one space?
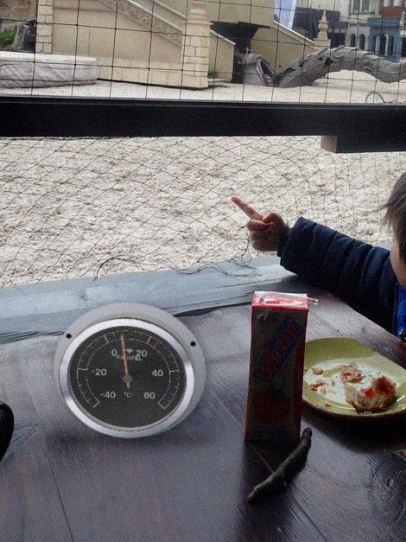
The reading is 8 °C
